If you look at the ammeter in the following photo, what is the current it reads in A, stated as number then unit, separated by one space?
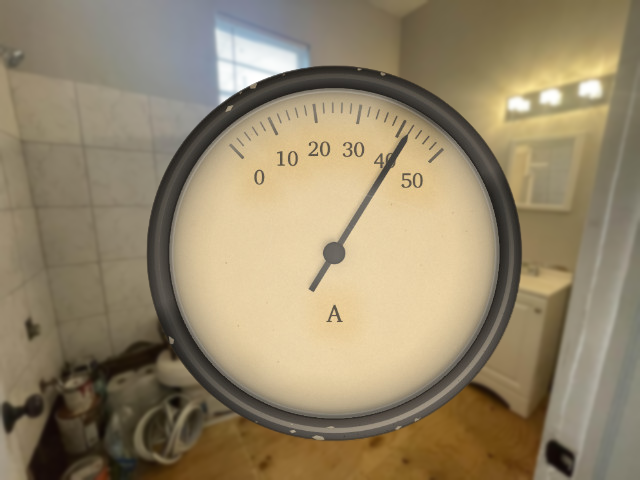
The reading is 42 A
